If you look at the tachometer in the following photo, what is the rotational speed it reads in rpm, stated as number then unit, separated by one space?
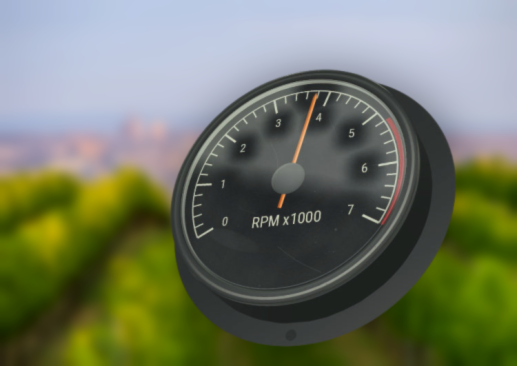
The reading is 3800 rpm
